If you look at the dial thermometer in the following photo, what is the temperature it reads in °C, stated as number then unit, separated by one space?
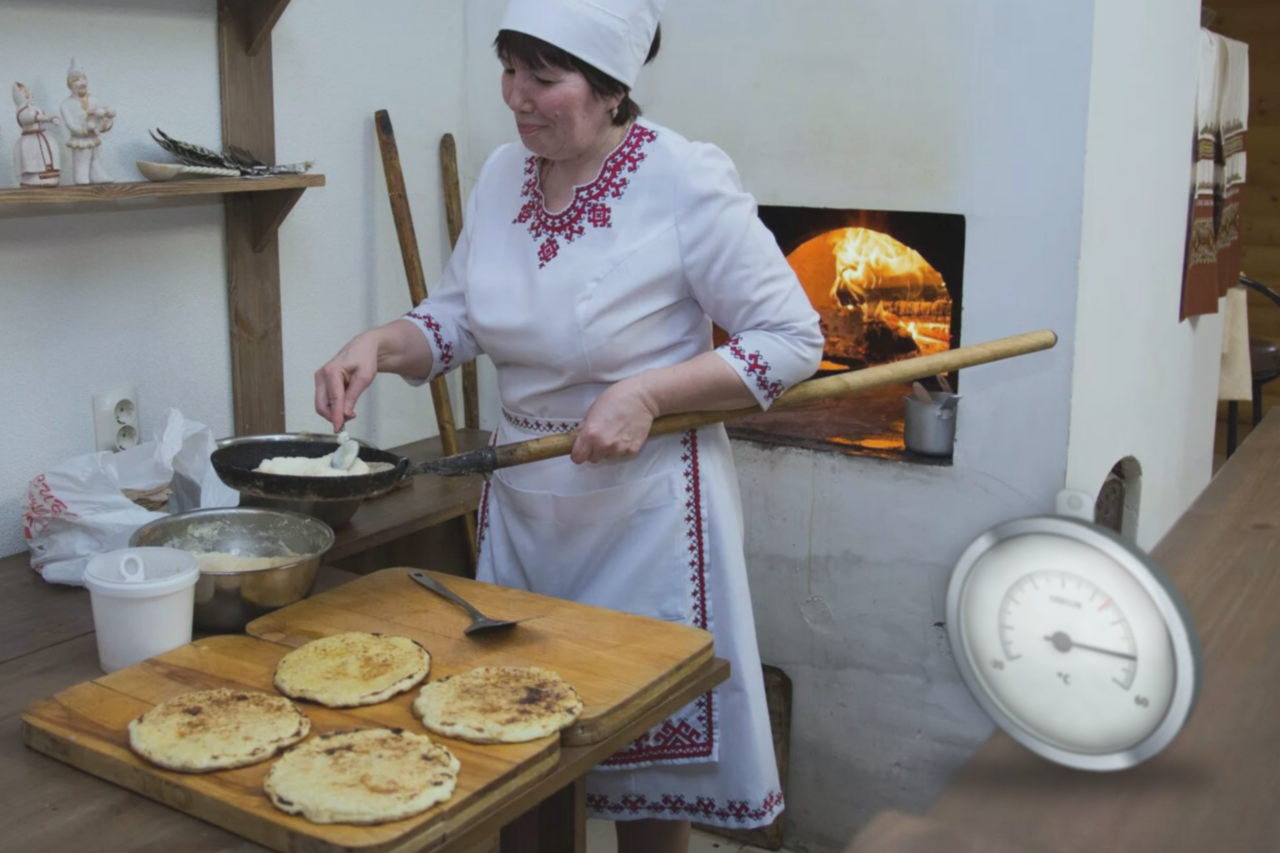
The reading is 50 °C
